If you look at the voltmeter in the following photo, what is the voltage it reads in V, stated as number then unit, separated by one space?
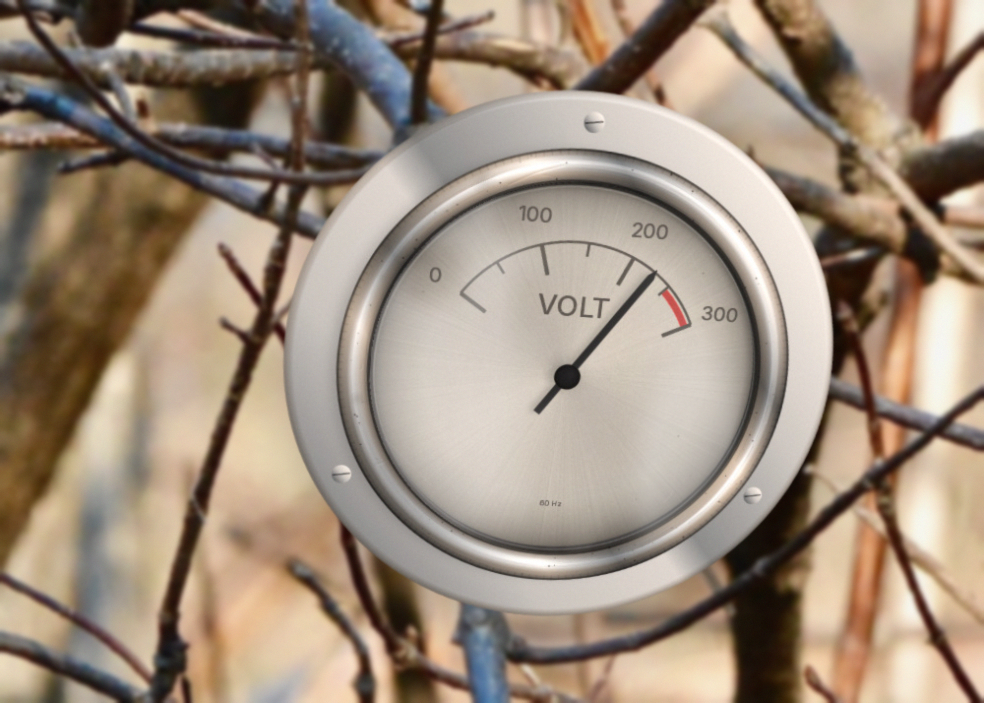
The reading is 225 V
